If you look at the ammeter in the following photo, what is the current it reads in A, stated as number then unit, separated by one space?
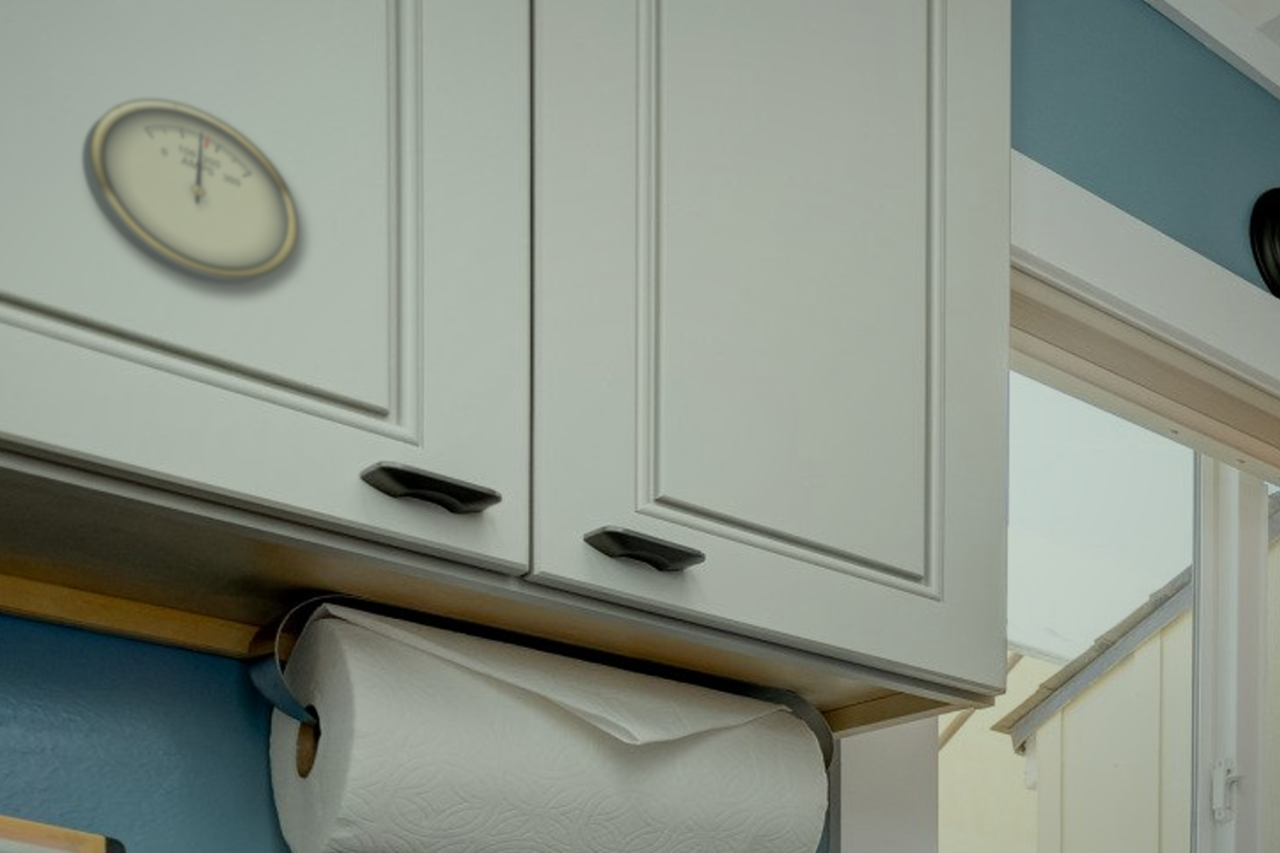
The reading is 150 A
